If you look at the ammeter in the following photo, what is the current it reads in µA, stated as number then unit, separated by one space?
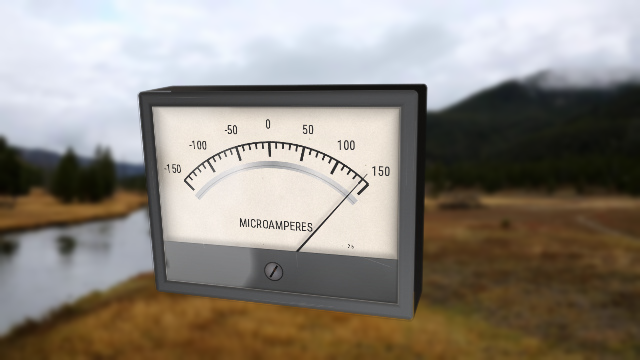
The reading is 140 µA
